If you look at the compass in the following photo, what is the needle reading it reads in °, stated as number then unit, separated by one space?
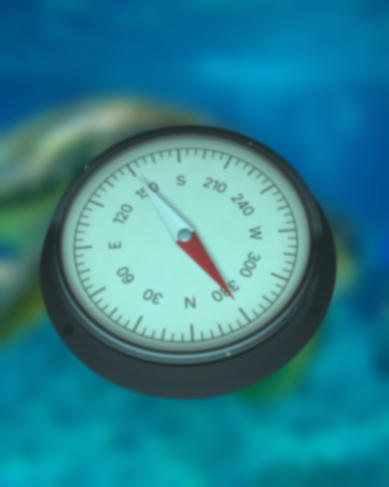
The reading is 330 °
